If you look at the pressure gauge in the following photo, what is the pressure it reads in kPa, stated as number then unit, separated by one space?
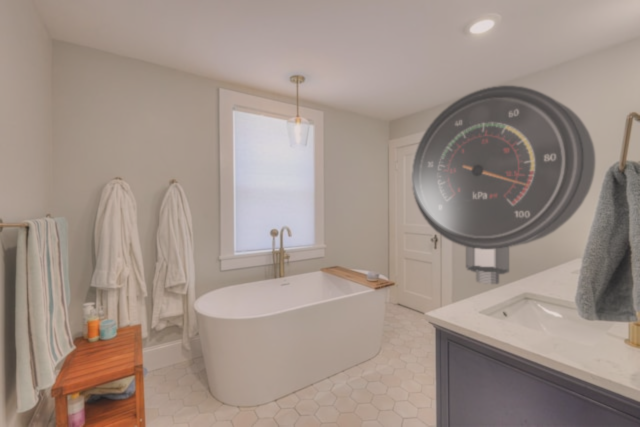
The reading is 90 kPa
